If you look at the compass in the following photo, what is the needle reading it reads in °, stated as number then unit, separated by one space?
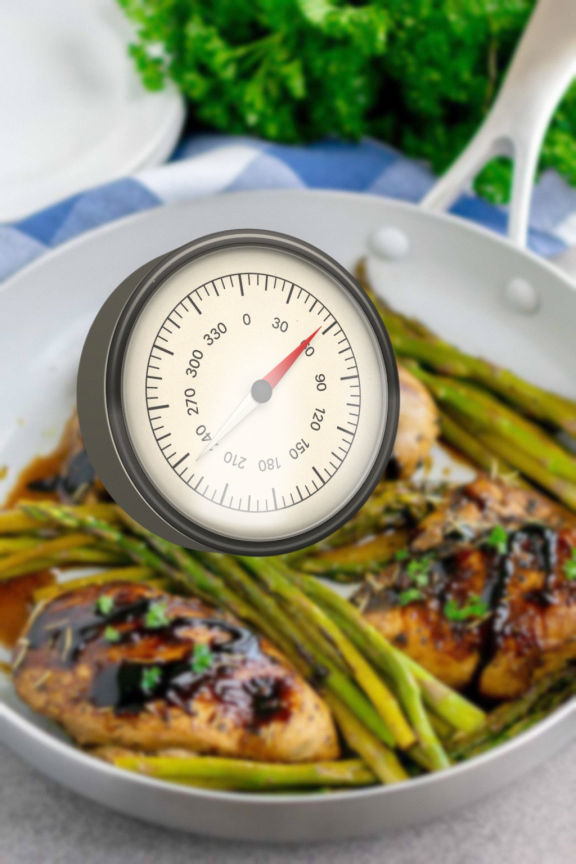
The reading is 55 °
